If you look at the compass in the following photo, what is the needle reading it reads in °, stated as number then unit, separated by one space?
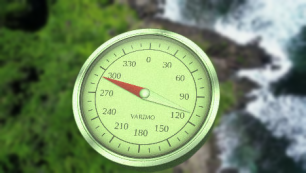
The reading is 290 °
